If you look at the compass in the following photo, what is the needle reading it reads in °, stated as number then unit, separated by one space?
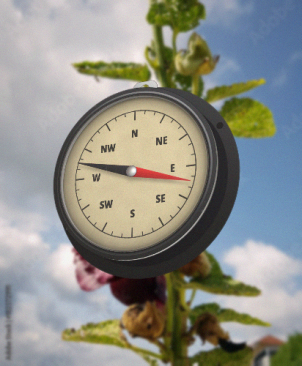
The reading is 105 °
